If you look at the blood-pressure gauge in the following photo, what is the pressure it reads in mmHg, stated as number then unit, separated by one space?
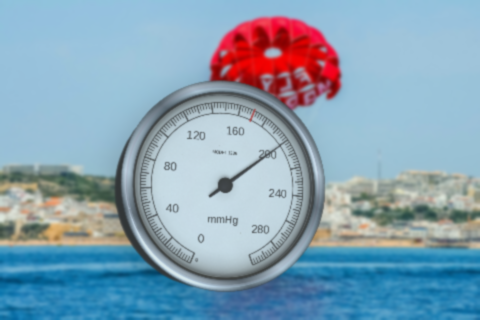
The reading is 200 mmHg
